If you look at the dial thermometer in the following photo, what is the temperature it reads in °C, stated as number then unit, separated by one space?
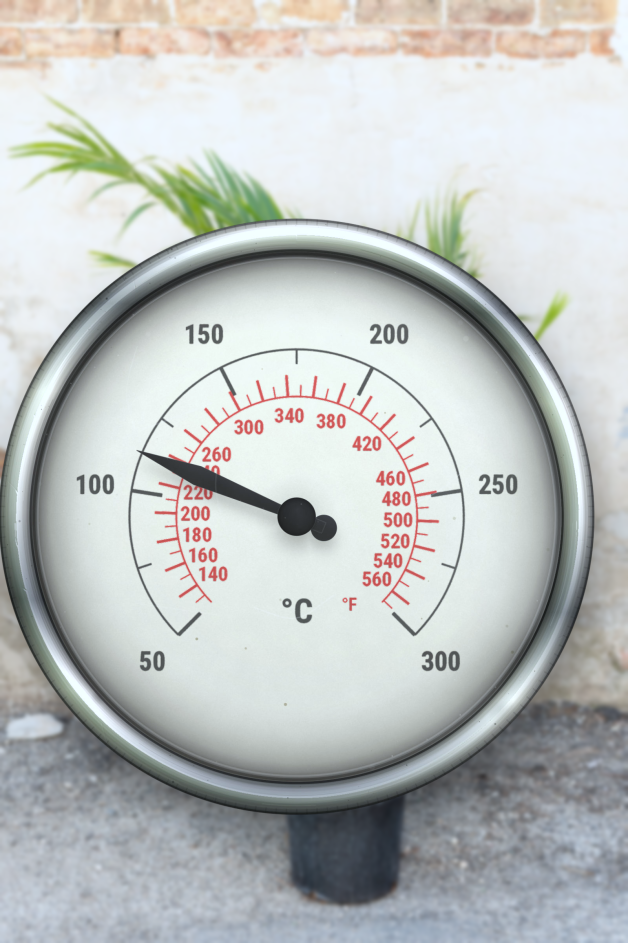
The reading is 112.5 °C
